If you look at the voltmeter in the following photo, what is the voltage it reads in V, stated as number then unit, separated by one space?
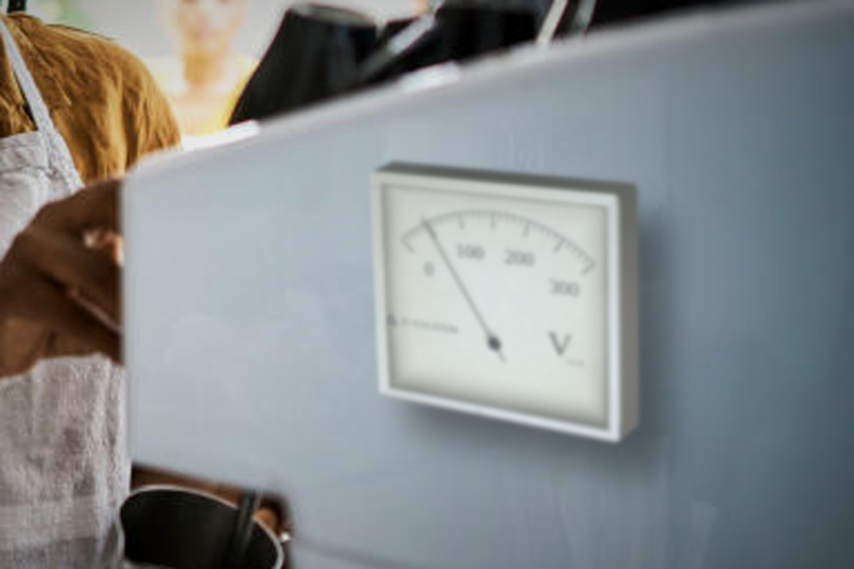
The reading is 50 V
